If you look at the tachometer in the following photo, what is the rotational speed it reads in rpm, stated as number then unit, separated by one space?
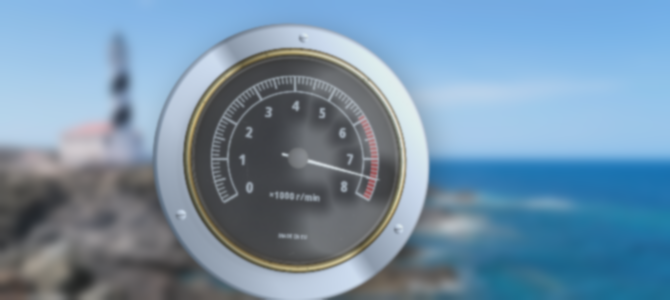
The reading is 7500 rpm
